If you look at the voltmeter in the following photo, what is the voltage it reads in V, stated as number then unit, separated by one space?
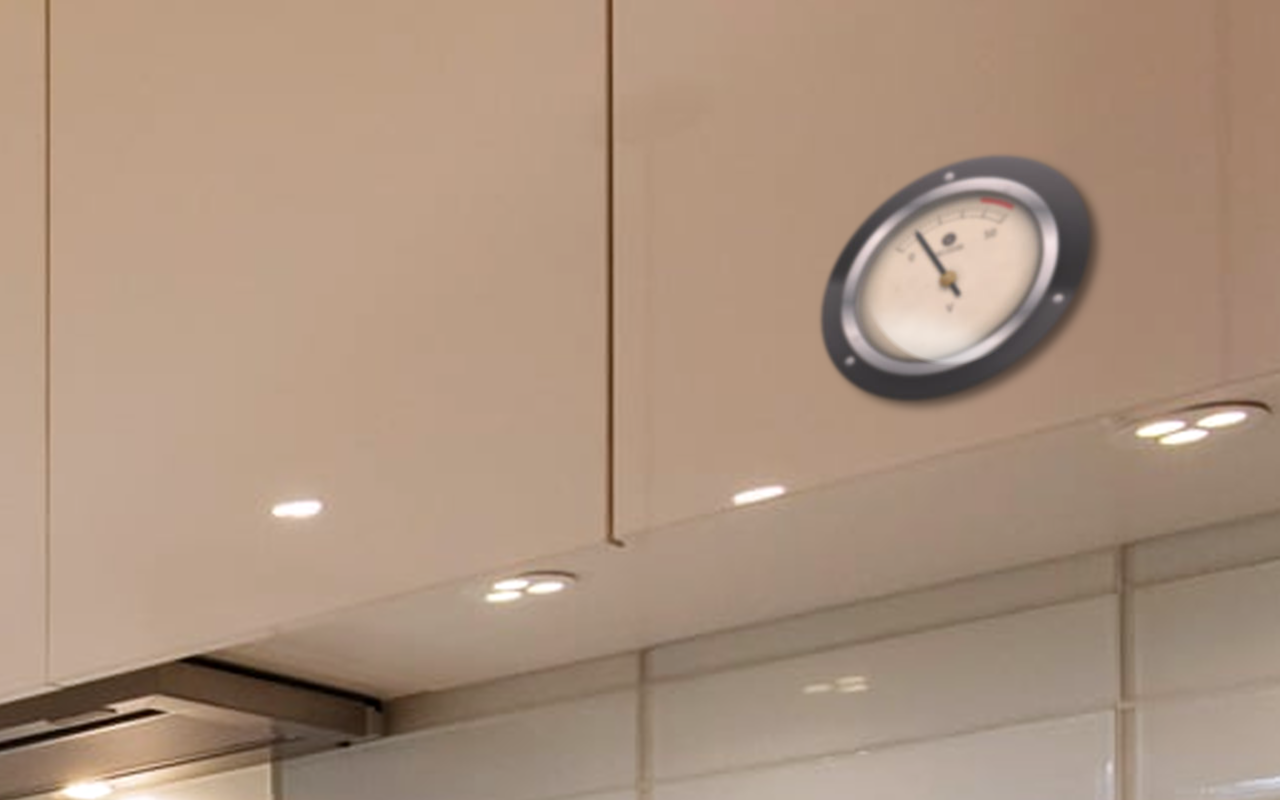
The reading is 10 V
